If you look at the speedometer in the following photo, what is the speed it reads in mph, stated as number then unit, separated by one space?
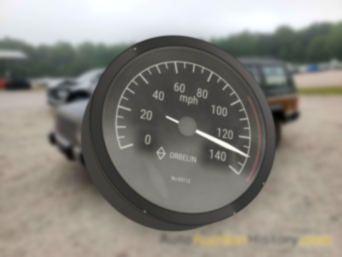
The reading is 130 mph
